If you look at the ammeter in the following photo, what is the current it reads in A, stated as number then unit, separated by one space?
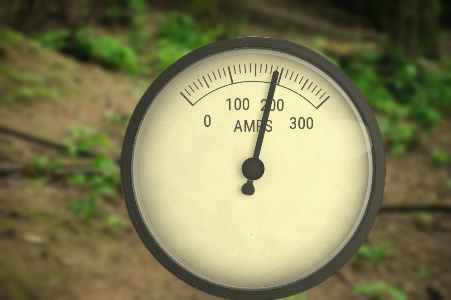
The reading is 190 A
